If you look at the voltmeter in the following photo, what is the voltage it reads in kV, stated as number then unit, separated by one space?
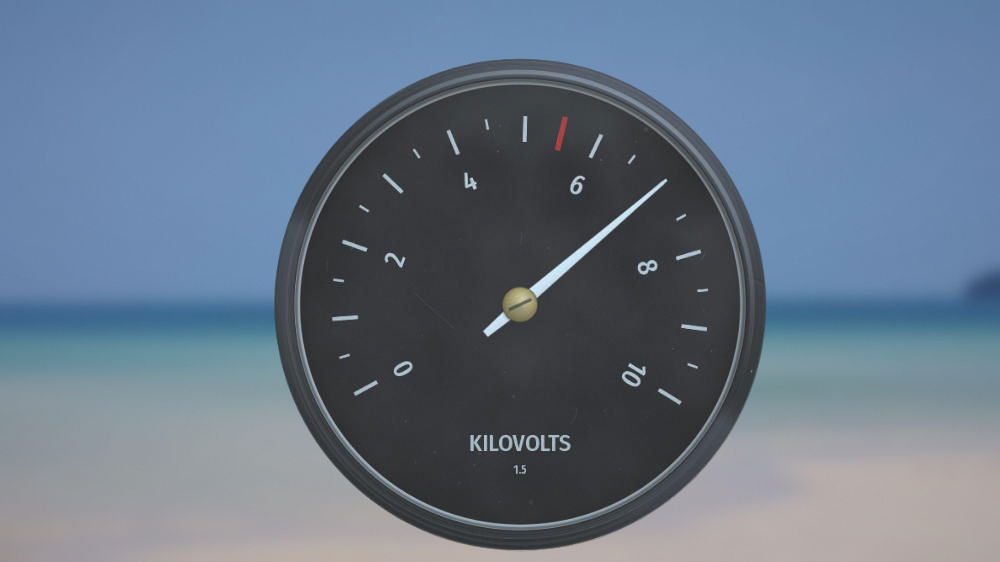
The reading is 7 kV
